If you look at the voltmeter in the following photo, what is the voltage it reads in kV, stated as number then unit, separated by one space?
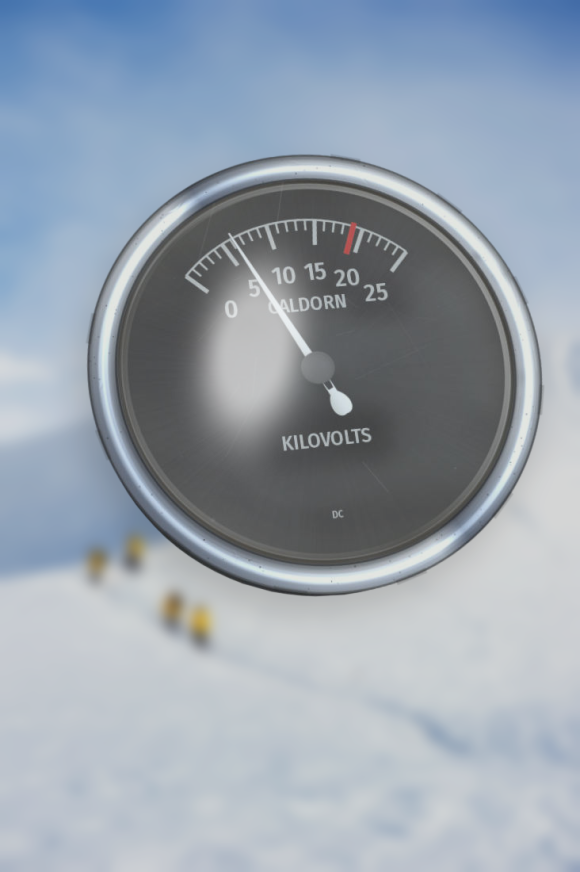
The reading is 6 kV
